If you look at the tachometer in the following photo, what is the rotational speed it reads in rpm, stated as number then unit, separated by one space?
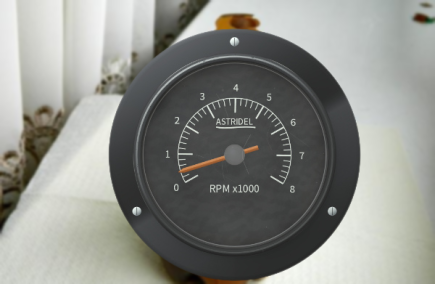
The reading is 400 rpm
